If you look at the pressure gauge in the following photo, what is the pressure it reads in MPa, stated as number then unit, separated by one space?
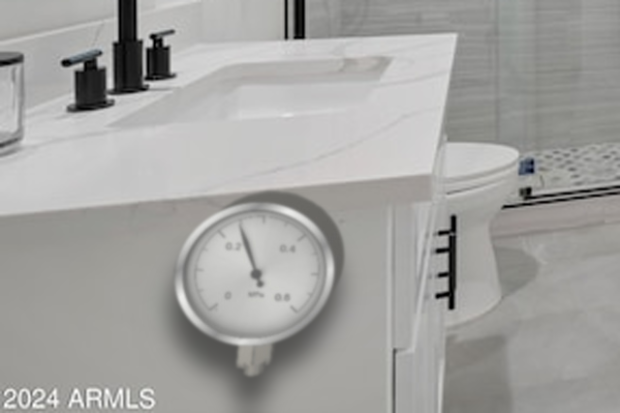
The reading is 0.25 MPa
